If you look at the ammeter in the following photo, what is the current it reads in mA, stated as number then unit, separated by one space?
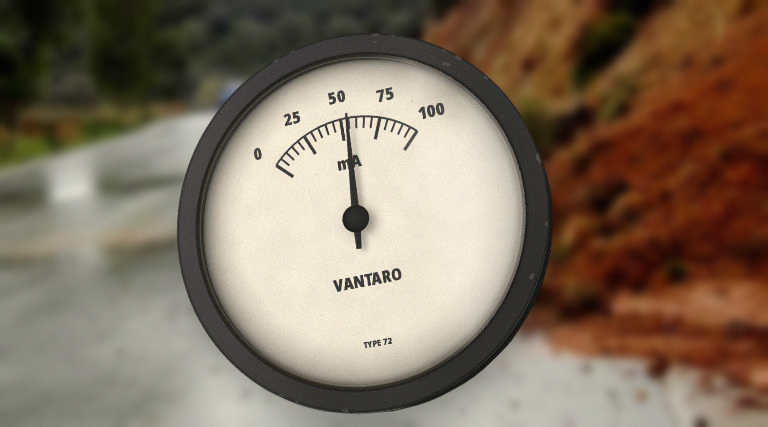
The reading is 55 mA
